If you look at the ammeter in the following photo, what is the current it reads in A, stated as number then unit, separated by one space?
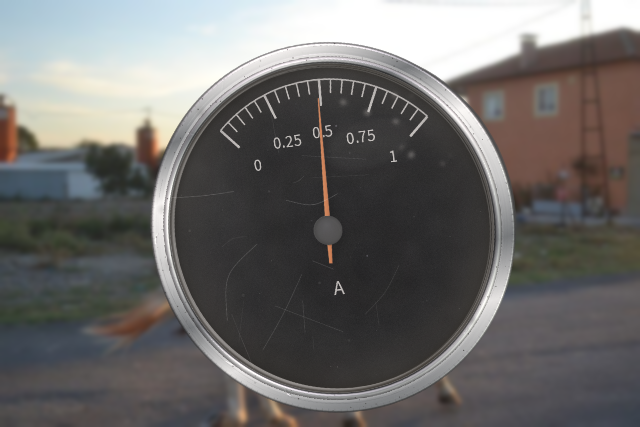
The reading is 0.5 A
